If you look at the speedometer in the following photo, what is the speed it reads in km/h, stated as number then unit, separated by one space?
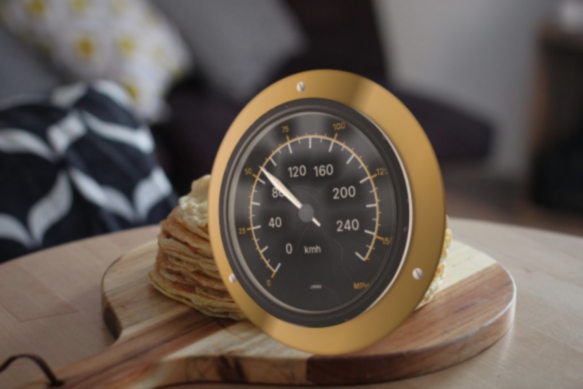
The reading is 90 km/h
